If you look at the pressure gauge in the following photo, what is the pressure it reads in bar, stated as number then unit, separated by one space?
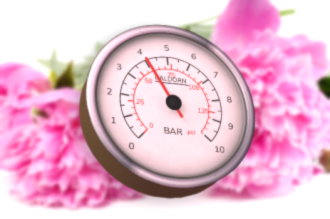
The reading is 4 bar
